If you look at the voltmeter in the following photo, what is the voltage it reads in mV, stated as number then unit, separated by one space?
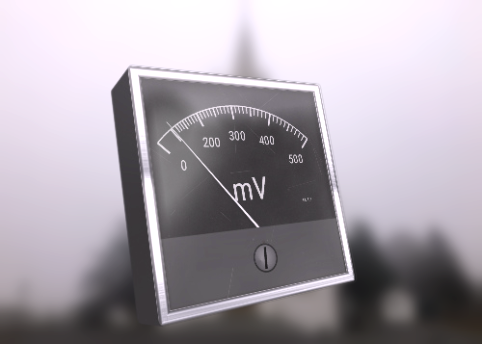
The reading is 100 mV
